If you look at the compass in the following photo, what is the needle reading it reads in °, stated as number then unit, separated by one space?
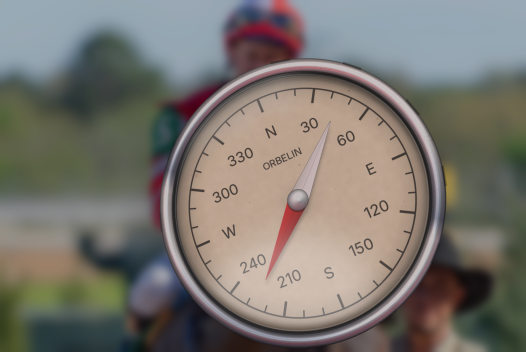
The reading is 225 °
